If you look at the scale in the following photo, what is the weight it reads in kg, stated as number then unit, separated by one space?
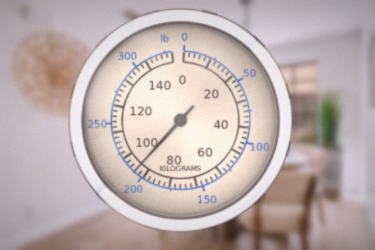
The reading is 94 kg
